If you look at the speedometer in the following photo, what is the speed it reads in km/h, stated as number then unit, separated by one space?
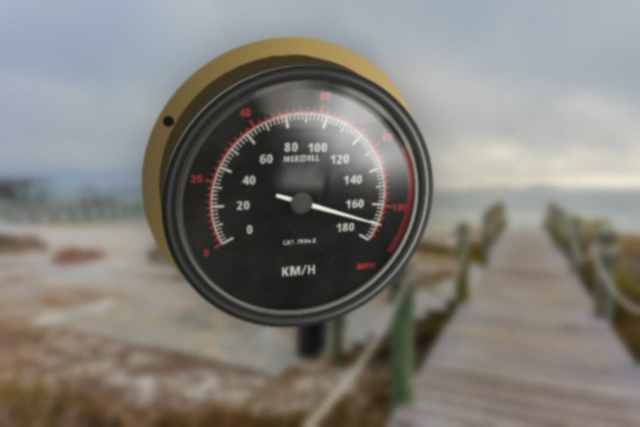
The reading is 170 km/h
